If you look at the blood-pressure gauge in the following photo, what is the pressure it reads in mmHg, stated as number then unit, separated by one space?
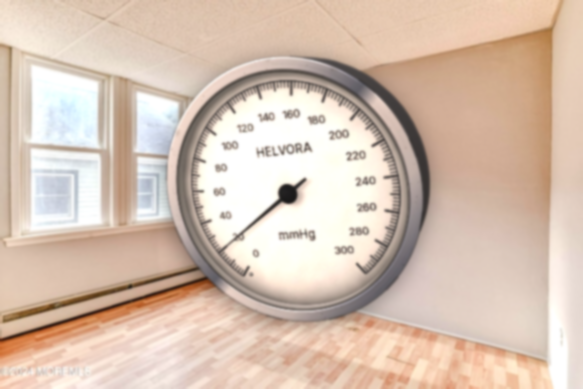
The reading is 20 mmHg
